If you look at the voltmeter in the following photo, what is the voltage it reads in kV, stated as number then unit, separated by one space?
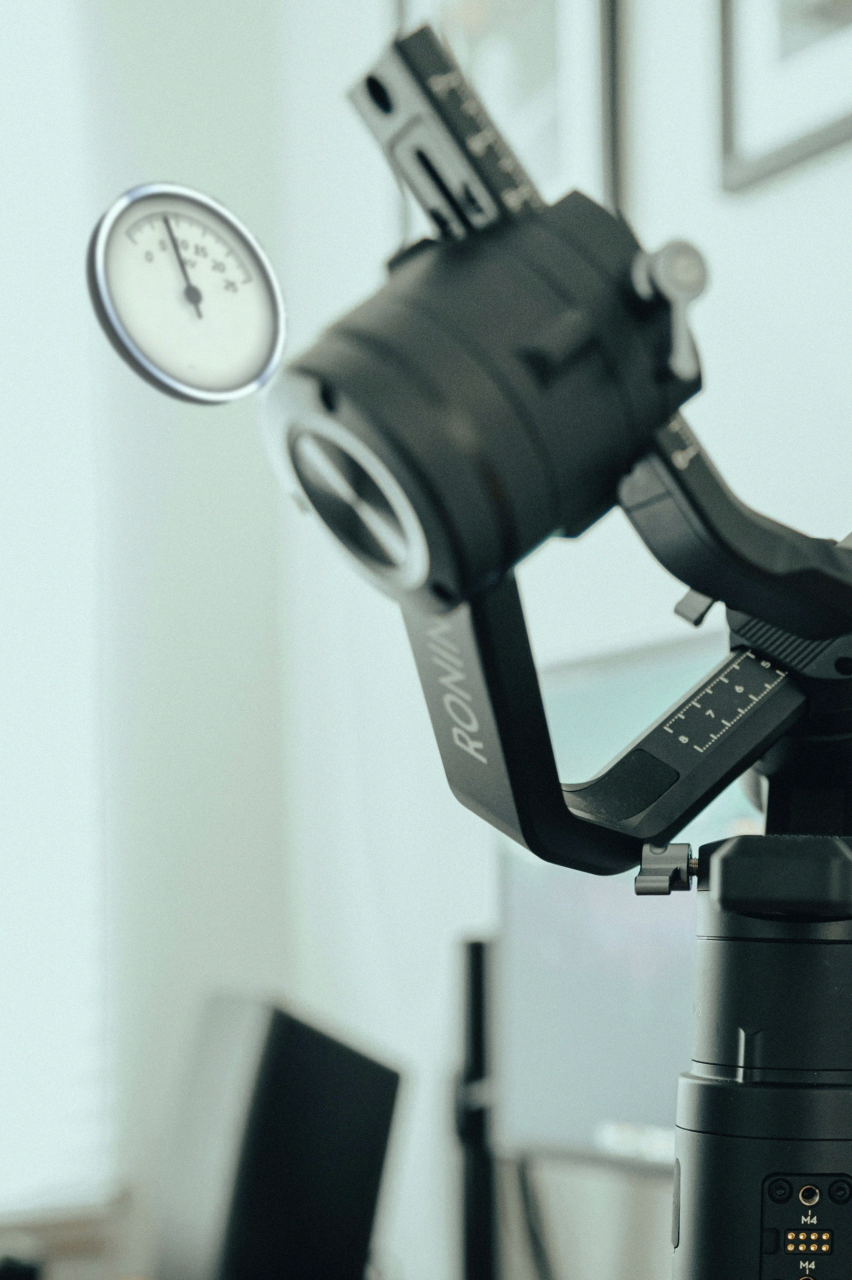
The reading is 7.5 kV
